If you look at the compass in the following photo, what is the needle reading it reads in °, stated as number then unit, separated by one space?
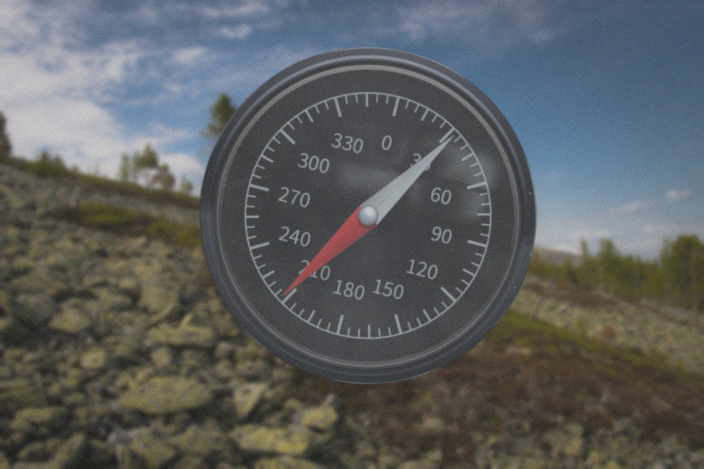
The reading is 212.5 °
